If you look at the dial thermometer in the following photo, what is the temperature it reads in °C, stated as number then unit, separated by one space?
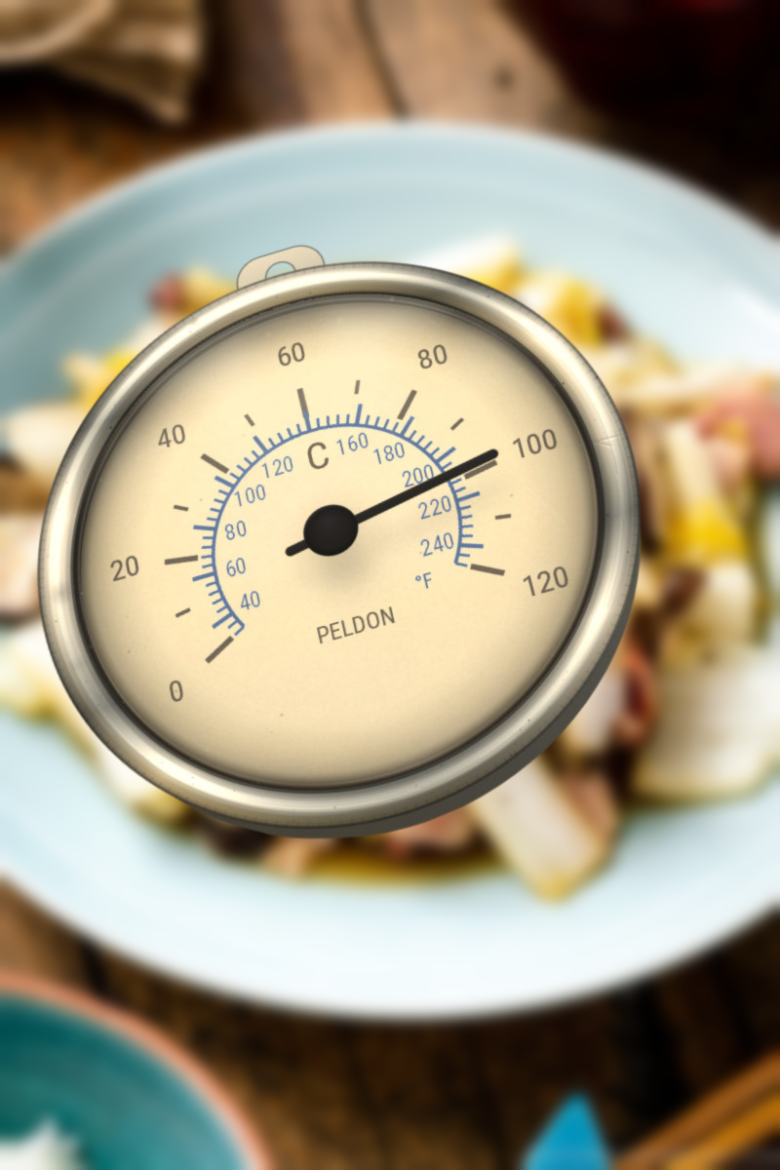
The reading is 100 °C
